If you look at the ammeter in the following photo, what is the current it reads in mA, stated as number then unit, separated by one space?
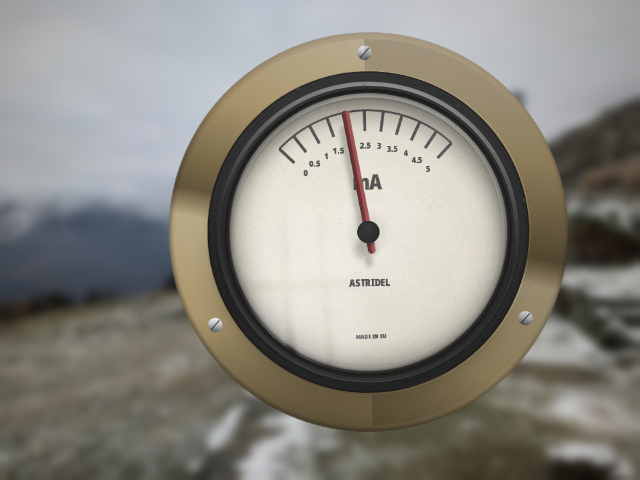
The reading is 2 mA
